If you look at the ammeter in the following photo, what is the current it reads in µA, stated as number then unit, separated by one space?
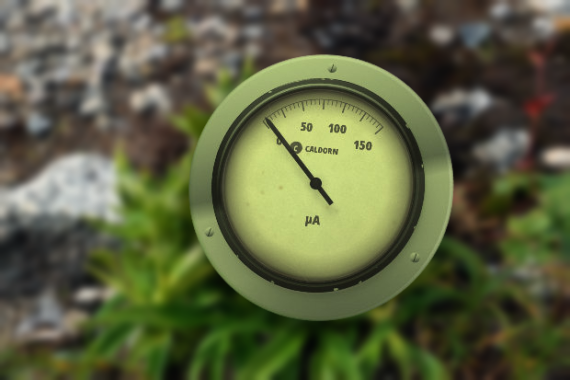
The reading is 5 µA
